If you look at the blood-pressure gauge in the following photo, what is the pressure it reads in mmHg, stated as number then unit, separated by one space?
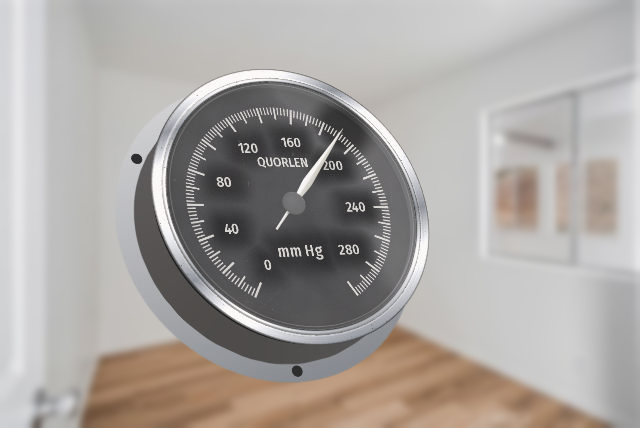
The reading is 190 mmHg
